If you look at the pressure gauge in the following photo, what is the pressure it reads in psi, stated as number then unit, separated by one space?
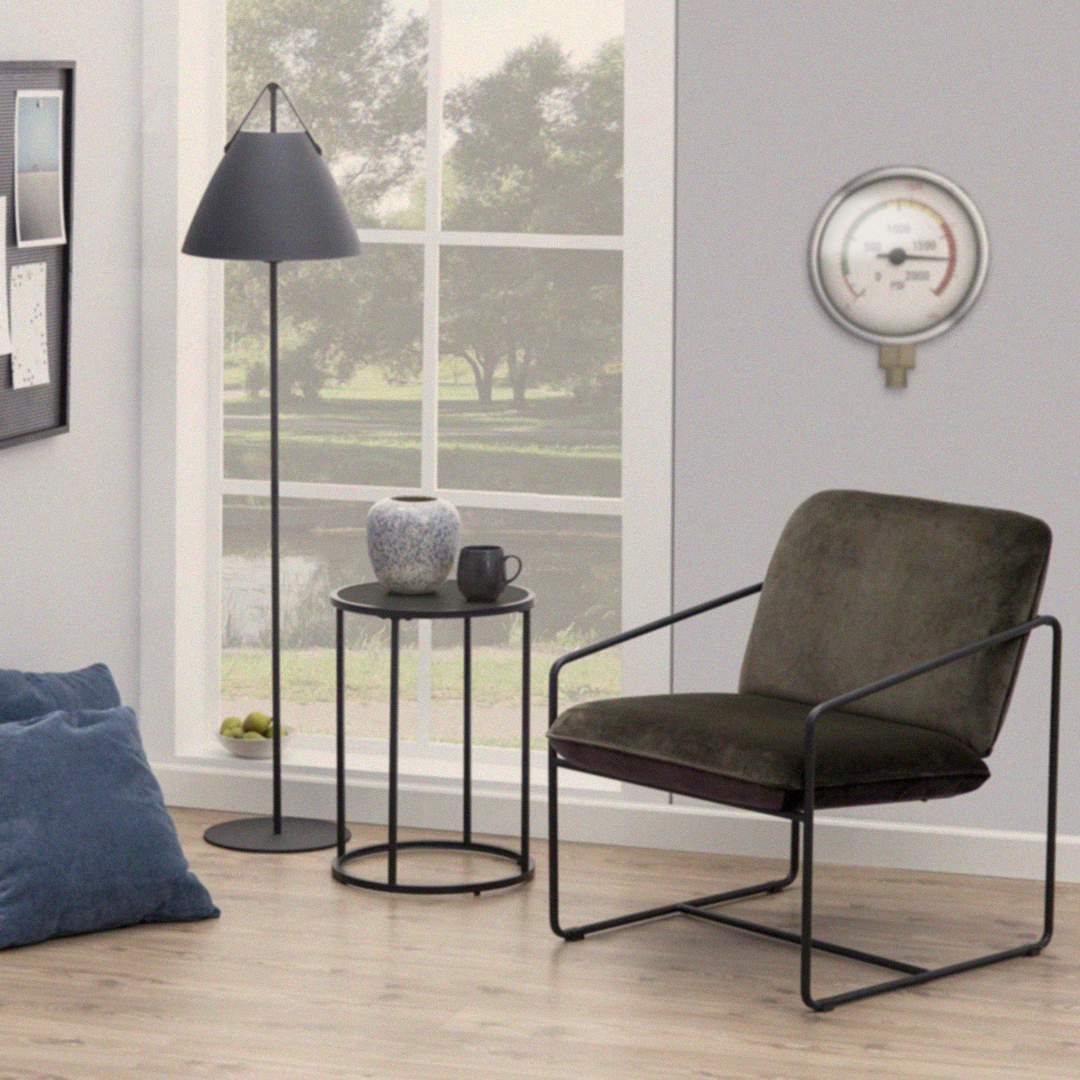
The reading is 1700 psi
